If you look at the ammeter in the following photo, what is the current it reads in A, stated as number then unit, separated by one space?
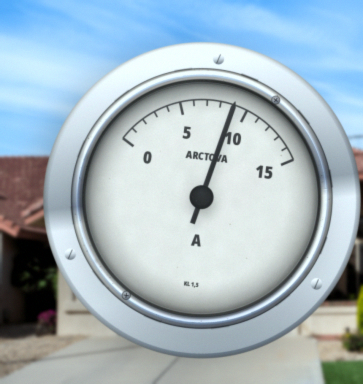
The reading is 9 A
